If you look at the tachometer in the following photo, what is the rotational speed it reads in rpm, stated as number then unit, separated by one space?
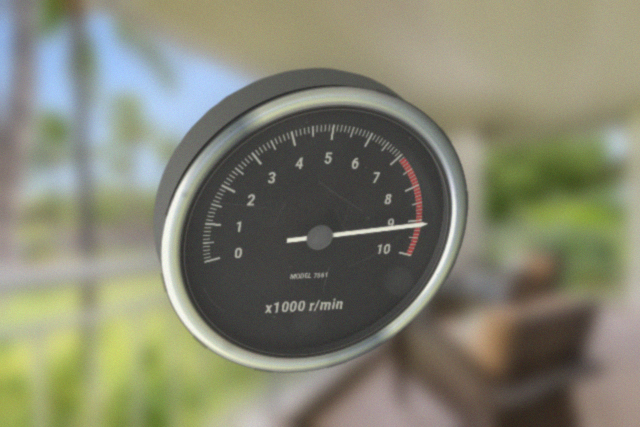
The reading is 9000 rpm
